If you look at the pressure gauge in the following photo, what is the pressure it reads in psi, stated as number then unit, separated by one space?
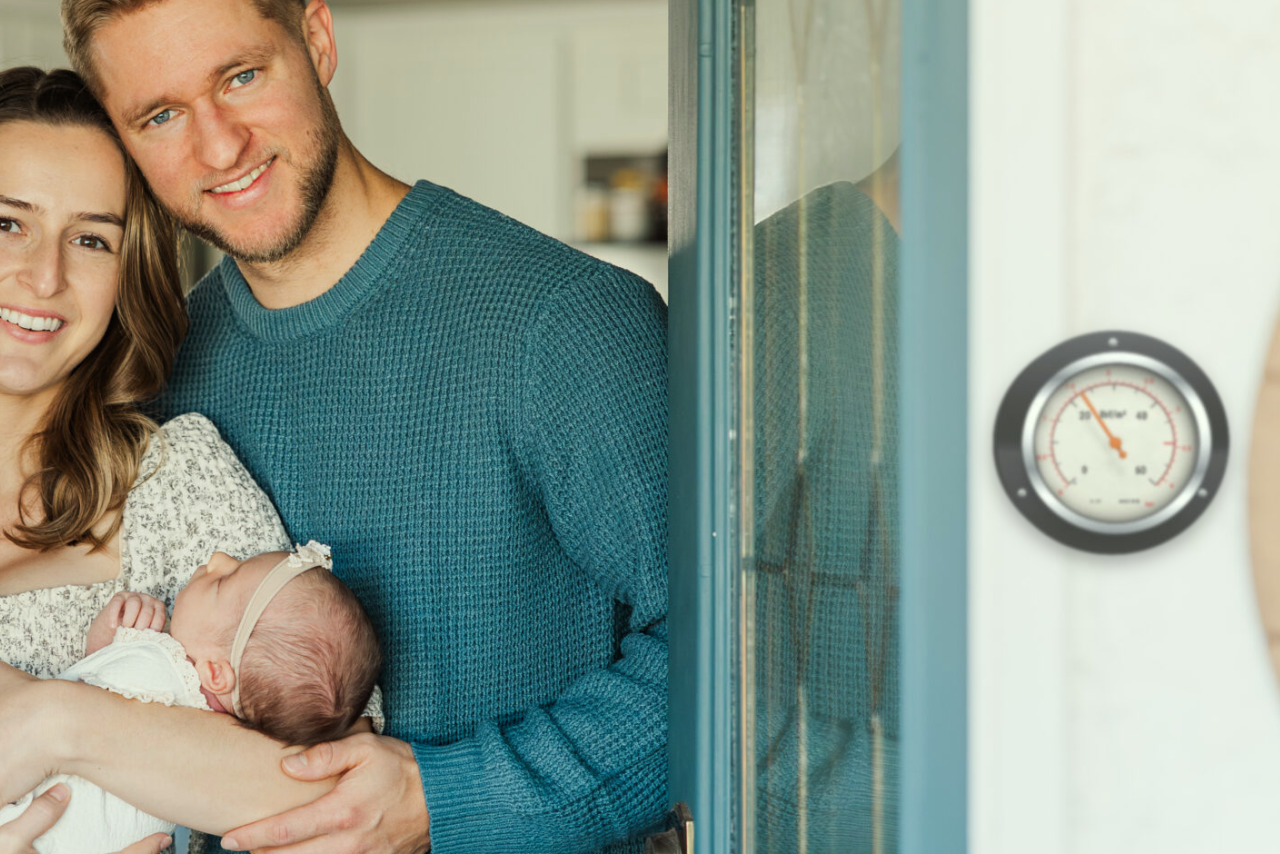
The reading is 22.5 psi
